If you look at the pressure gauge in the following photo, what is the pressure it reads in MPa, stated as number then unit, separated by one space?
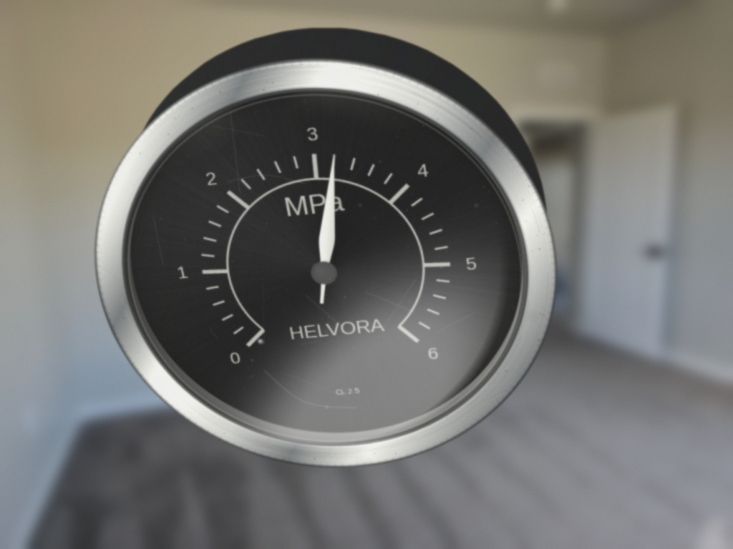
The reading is 3.2 MPa
